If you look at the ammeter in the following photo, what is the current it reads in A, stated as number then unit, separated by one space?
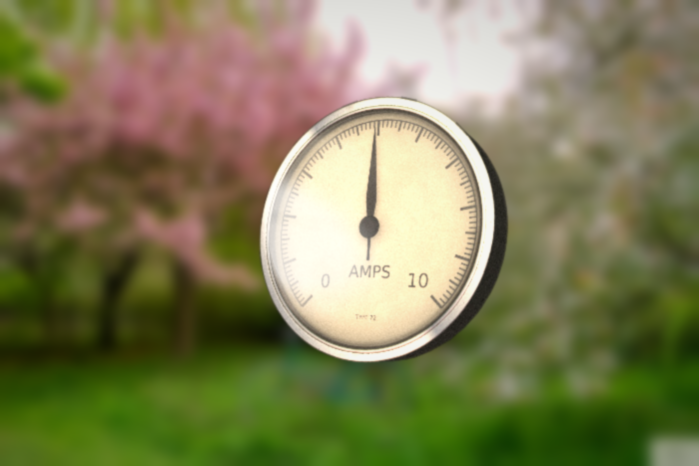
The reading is 5 A
